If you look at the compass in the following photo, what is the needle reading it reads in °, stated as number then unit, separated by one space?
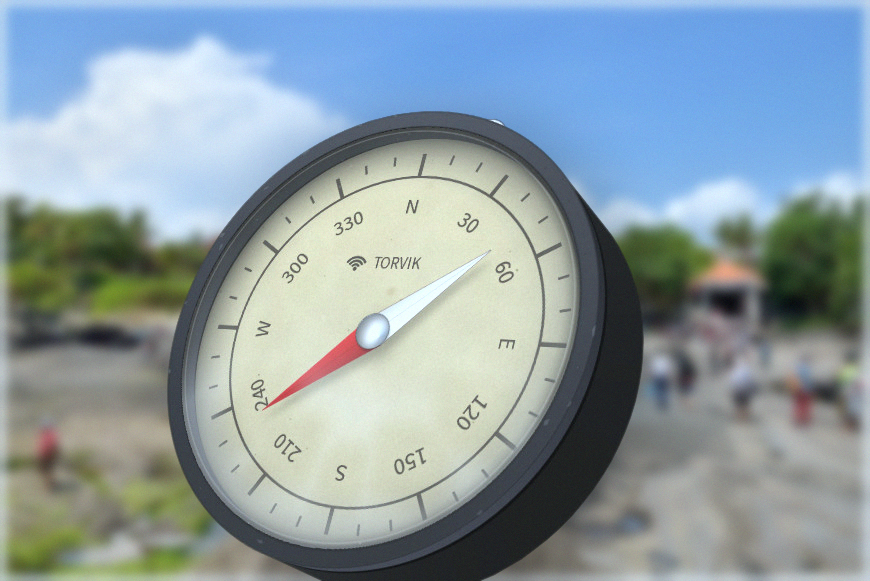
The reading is 230 °
